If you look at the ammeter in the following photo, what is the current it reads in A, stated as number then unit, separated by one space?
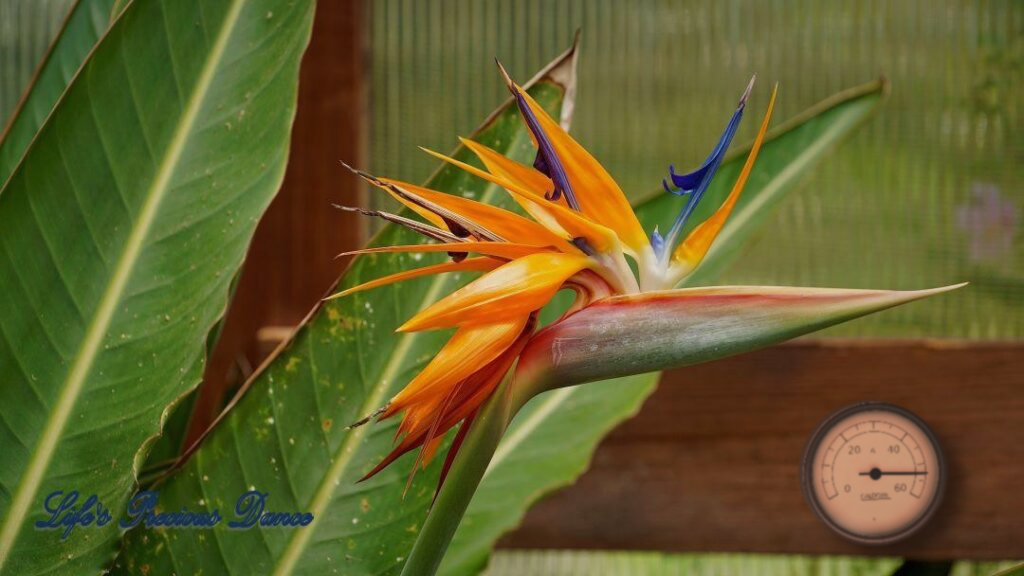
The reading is 52.5 A
